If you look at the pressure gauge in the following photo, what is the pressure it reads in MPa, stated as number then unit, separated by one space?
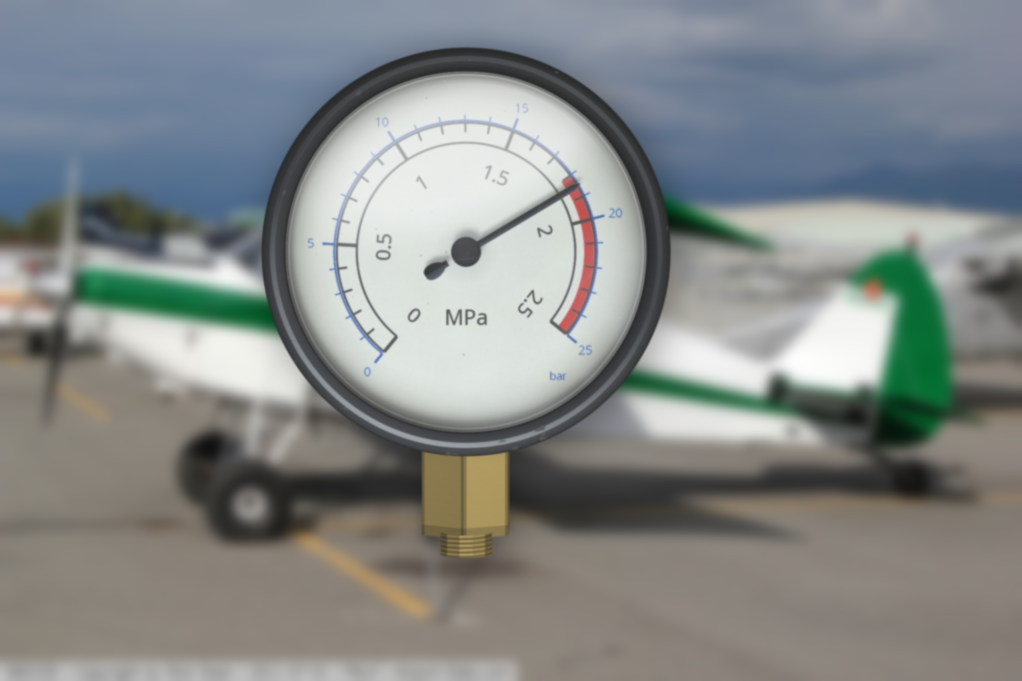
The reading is 1.85 MPa
